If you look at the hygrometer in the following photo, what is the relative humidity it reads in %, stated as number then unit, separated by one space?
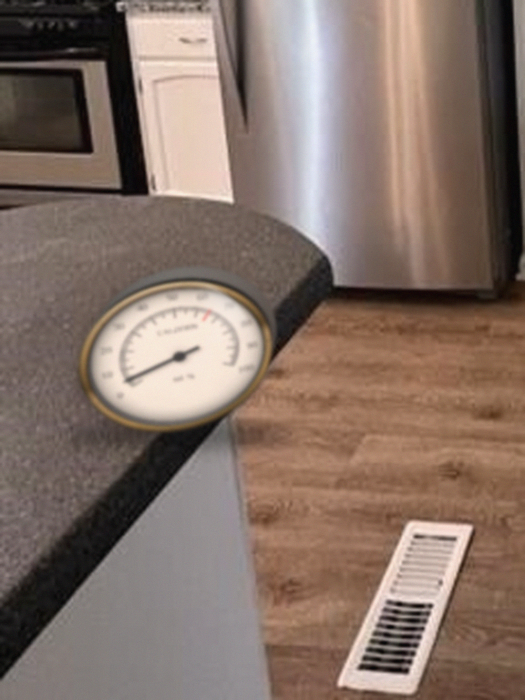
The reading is 5 %
